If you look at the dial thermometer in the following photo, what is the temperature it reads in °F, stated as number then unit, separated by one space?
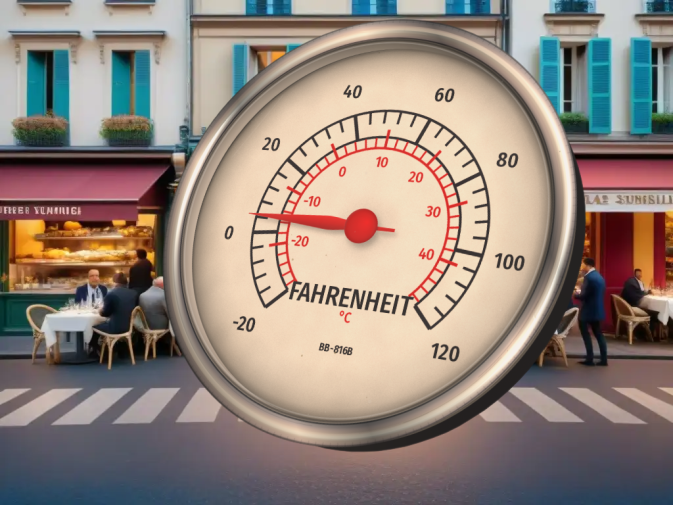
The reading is 4 °F
